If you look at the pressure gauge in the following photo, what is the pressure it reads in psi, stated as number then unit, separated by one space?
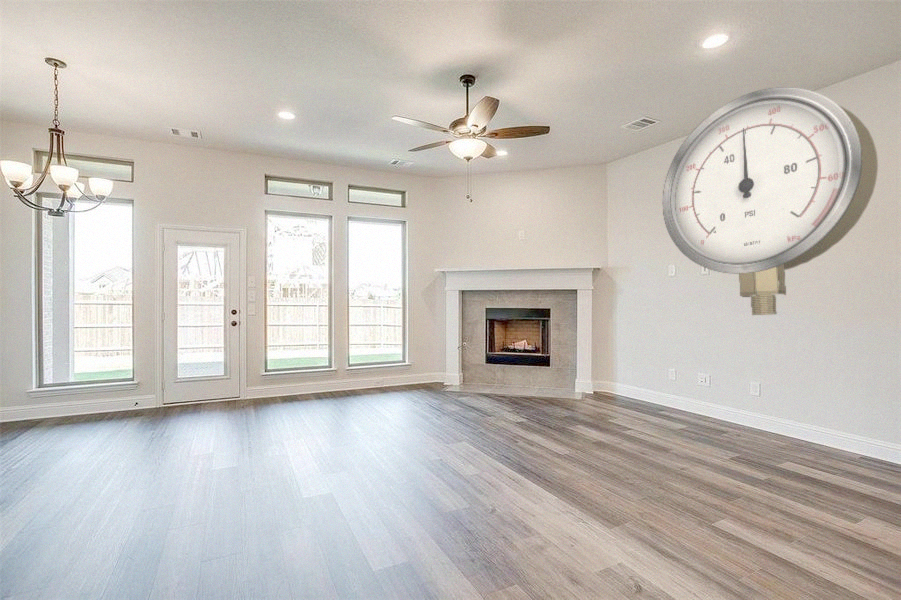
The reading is 50 psi
